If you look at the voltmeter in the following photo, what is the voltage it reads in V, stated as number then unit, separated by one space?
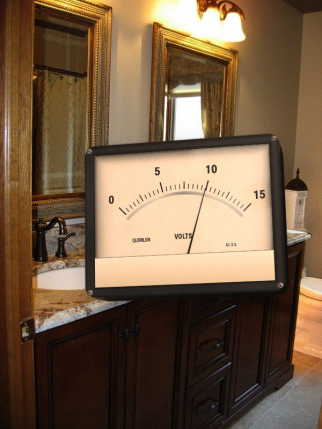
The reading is 10 V
